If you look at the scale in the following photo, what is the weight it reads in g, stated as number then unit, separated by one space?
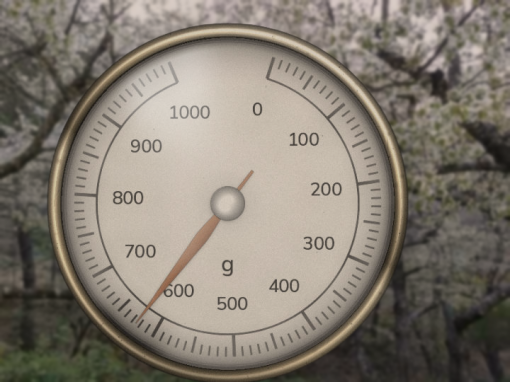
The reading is 625 g
